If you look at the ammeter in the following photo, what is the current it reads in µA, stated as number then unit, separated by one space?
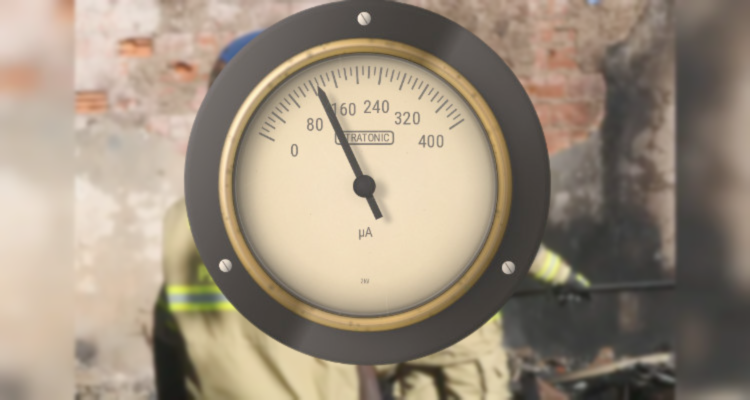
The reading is 130 µA
